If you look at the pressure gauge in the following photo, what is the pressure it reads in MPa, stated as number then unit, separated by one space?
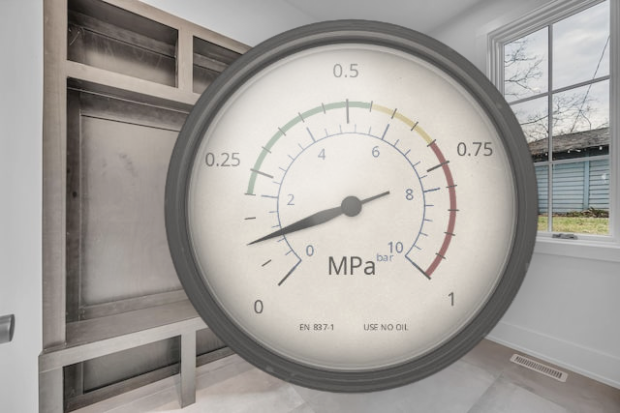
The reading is 0.1 MPa
